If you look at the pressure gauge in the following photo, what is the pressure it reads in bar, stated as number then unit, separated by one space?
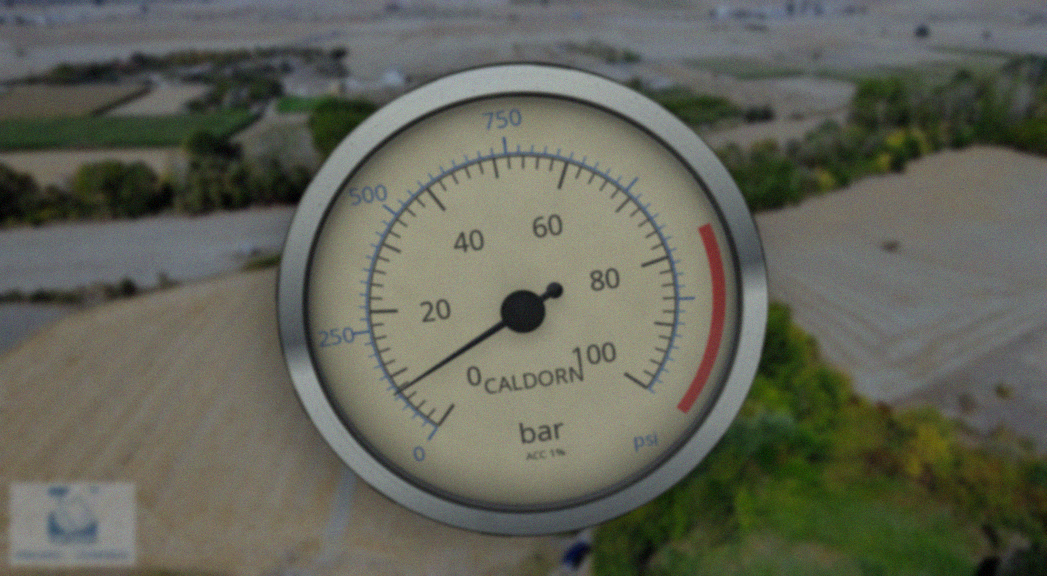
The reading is 8 bar
